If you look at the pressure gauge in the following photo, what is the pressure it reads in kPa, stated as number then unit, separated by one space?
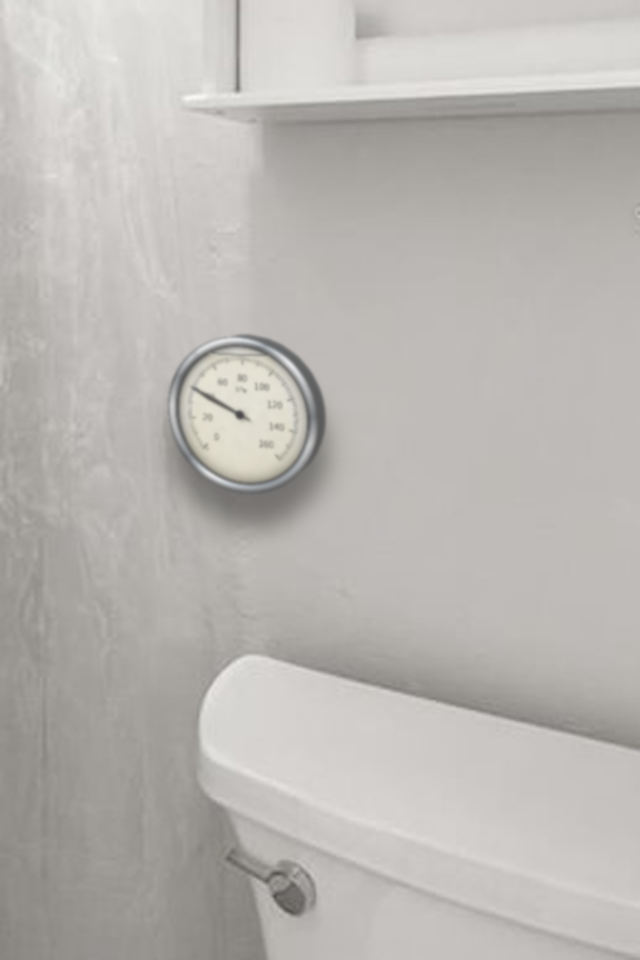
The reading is 40 kPa
